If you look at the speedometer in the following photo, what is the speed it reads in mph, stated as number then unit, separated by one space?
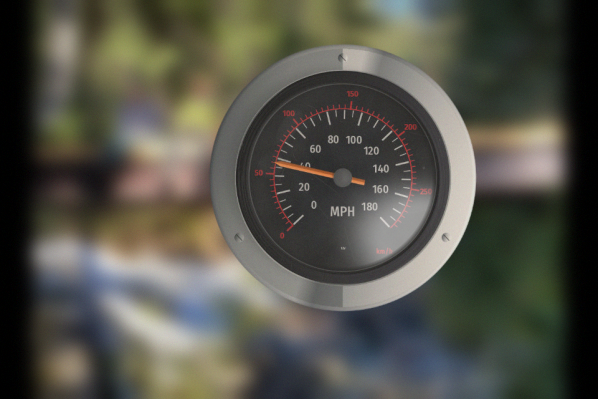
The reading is 37.5 mph
